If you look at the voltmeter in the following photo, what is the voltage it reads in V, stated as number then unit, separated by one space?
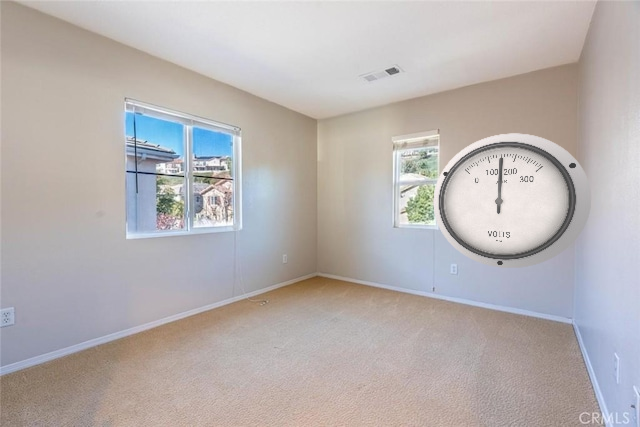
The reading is 150 V
